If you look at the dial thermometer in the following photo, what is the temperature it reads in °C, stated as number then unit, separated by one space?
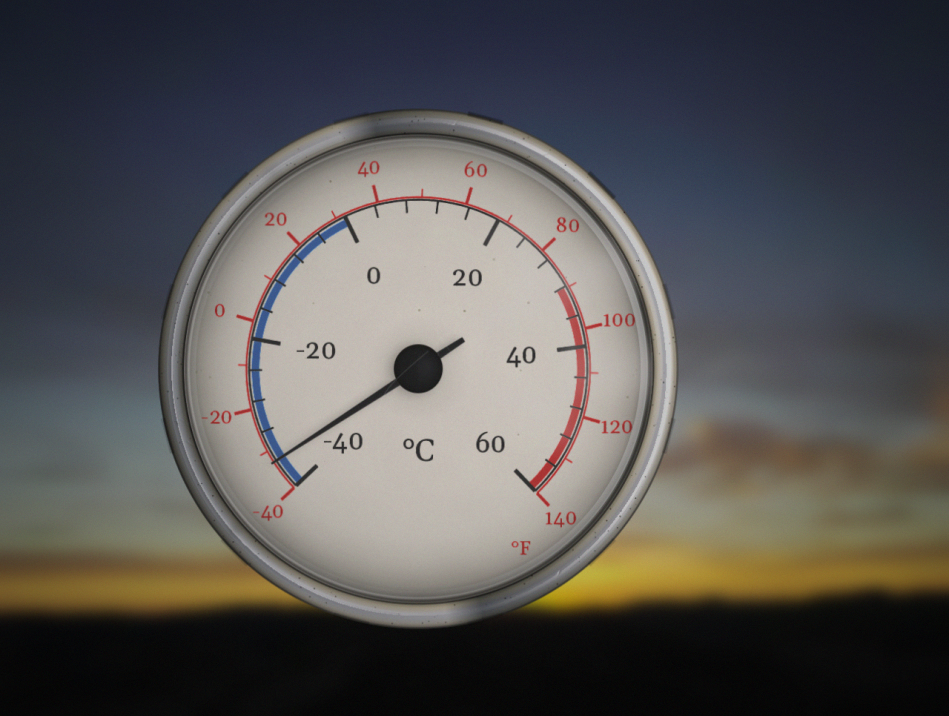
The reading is -36 °C
